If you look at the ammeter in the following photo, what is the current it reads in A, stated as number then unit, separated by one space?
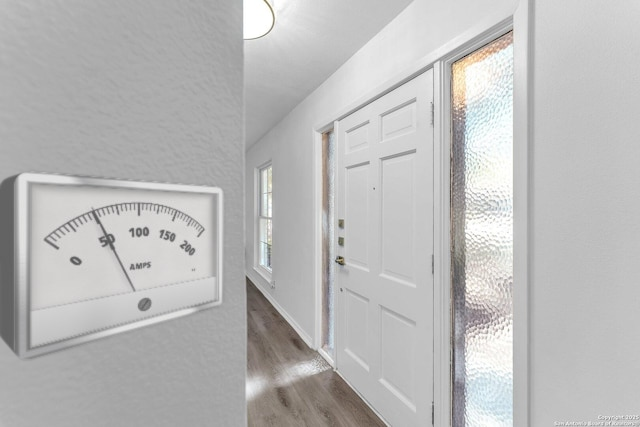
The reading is 50 A
